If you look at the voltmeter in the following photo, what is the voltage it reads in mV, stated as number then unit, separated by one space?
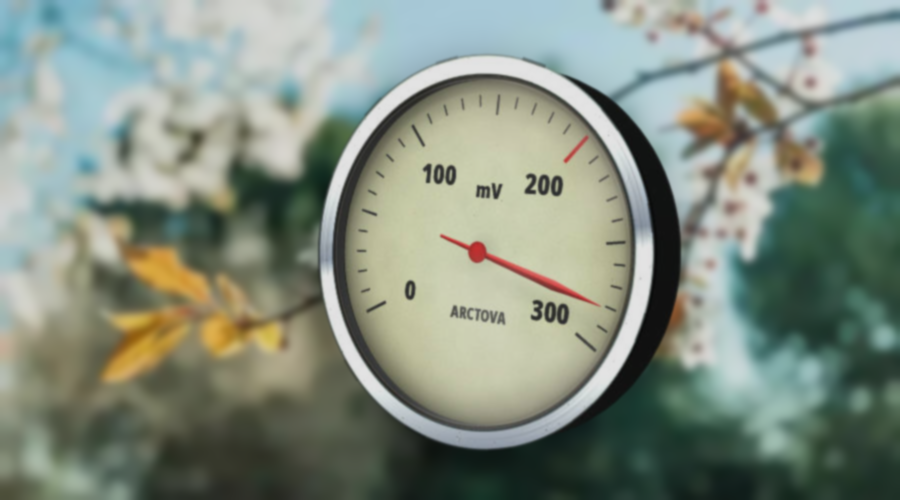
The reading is 280 mV
